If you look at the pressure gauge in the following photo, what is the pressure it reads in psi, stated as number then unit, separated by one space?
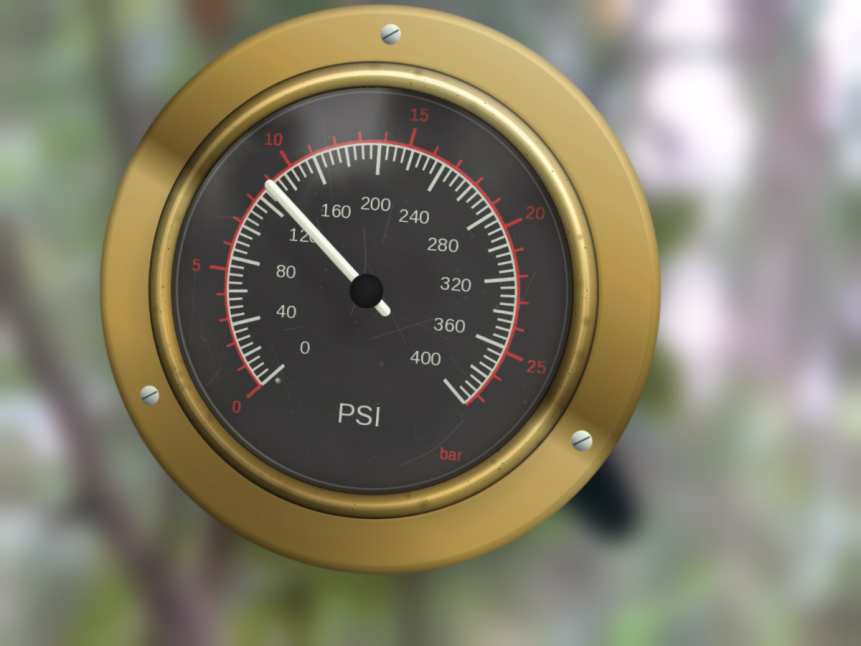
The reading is 130 psi
